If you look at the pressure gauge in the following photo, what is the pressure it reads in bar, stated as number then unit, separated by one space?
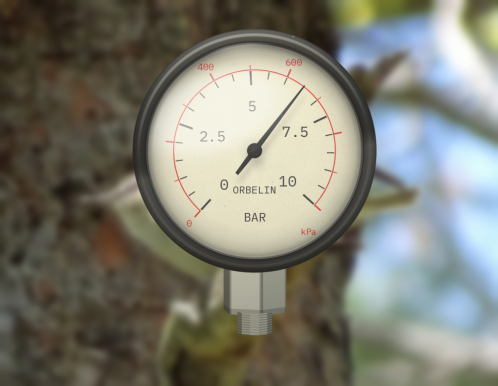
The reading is 6.5 bar
